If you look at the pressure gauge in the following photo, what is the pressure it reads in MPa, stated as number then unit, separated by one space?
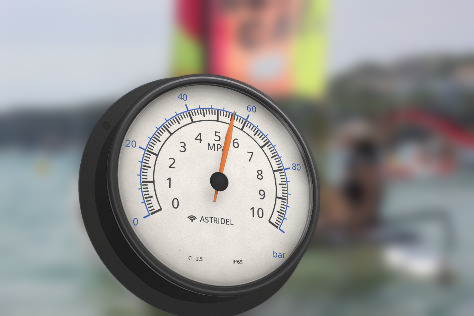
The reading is 5.5 MPa
